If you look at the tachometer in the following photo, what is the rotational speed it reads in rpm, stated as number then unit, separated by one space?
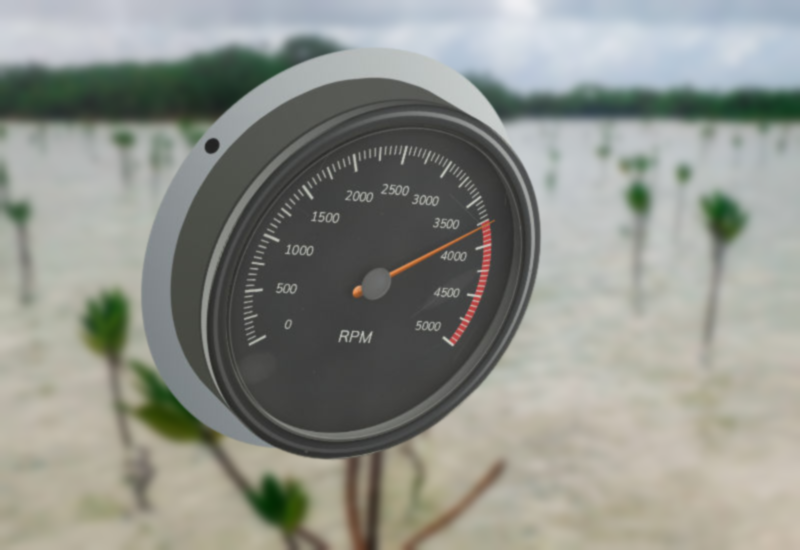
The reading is 3750 rpm
